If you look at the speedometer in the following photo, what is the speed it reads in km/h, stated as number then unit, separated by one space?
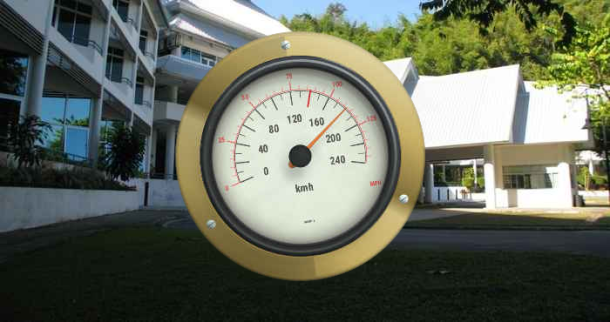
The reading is 180 km/h
